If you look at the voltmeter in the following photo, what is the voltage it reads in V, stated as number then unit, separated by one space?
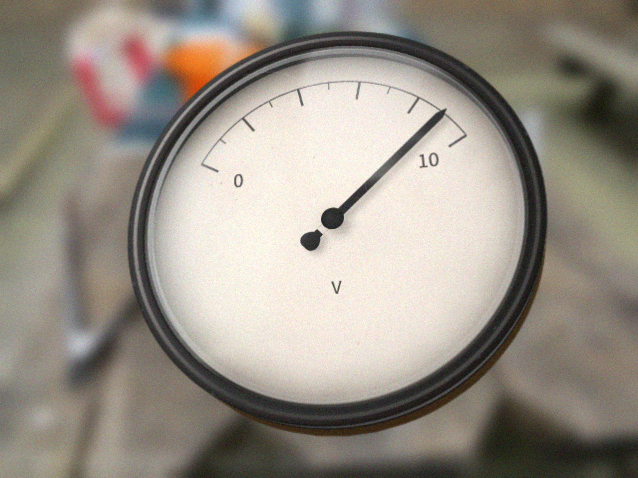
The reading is 9 V
